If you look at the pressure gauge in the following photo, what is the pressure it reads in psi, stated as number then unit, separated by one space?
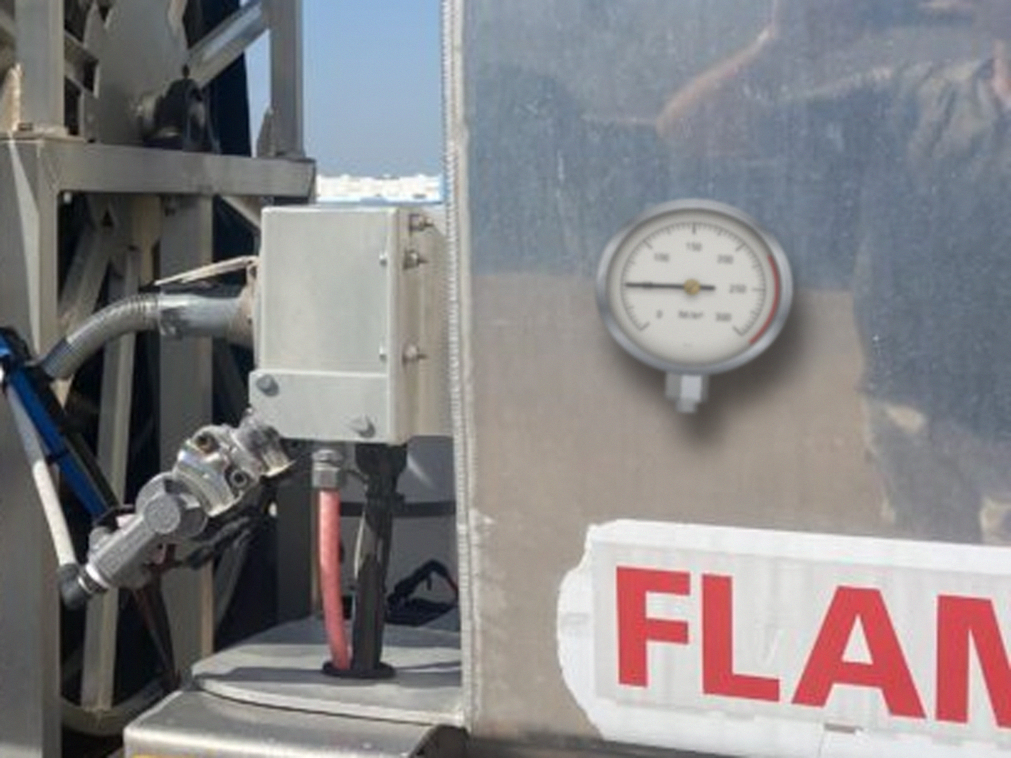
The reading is 50 psi
